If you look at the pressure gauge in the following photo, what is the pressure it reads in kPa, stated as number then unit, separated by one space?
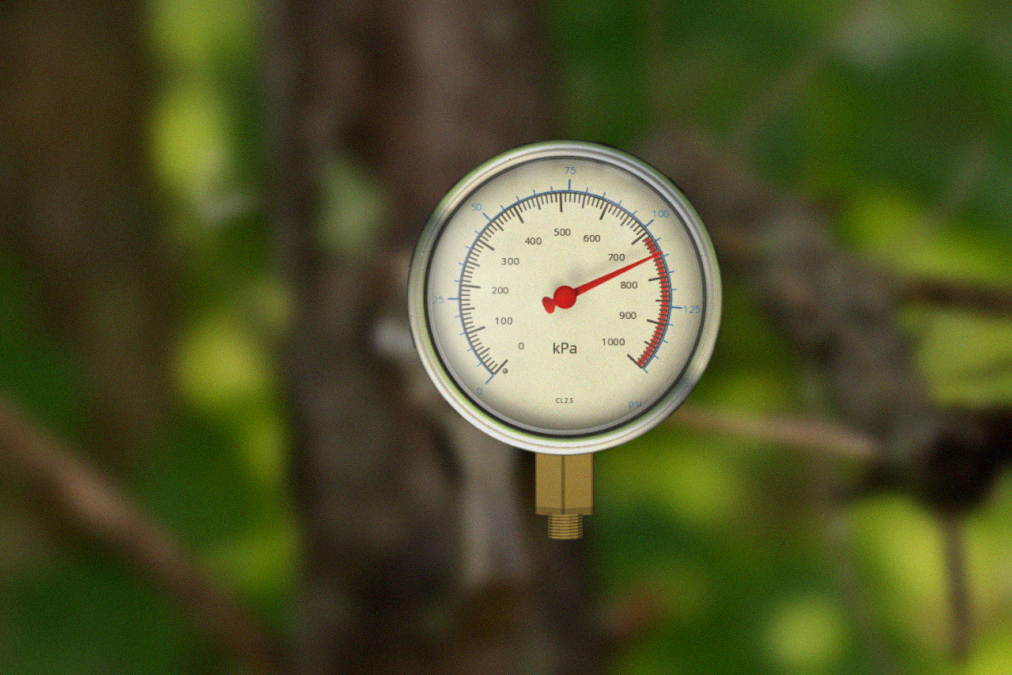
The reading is 750 kPa
